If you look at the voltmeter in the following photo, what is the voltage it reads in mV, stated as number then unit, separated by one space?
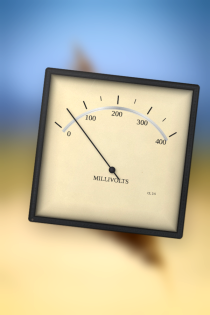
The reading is 50 mV
